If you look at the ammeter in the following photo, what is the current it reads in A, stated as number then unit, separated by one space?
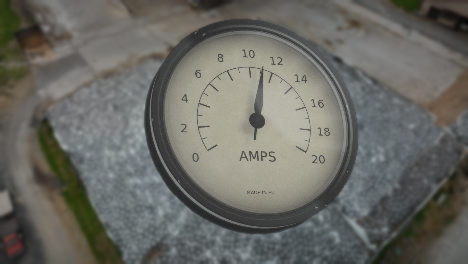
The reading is 11 A
